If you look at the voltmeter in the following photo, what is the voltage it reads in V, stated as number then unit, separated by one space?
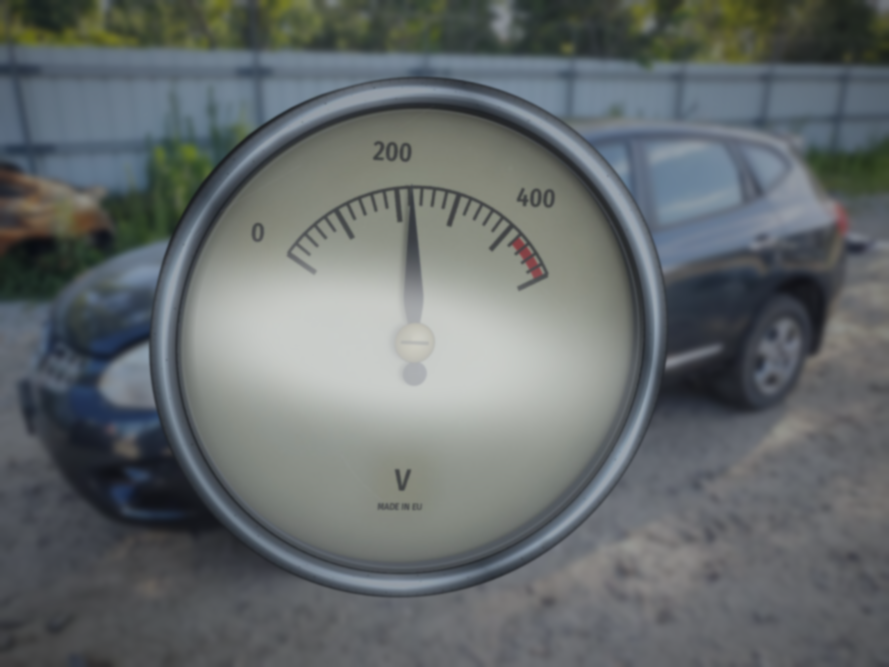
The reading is 220 V
